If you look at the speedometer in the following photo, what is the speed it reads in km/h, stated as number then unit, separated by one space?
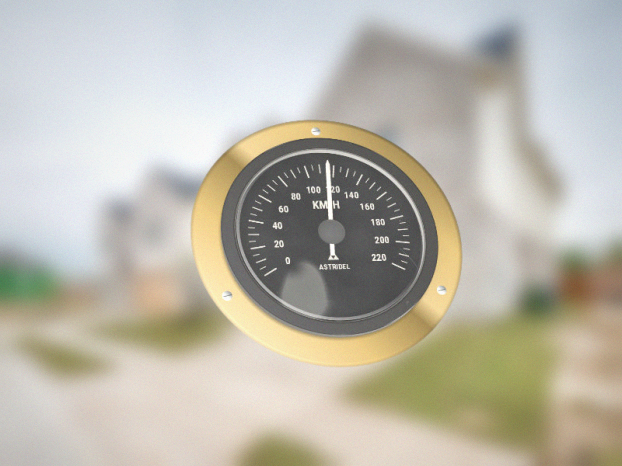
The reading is 115 km/h
